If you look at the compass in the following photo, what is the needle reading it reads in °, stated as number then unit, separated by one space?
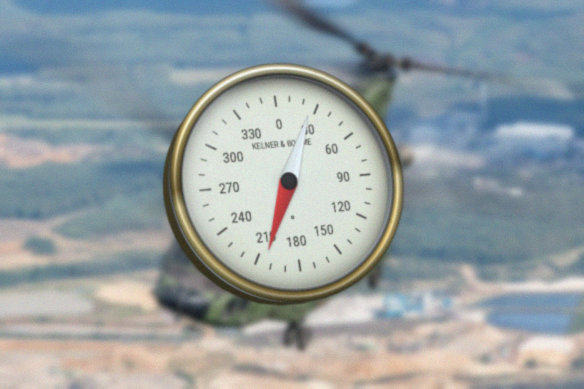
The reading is 205 °
